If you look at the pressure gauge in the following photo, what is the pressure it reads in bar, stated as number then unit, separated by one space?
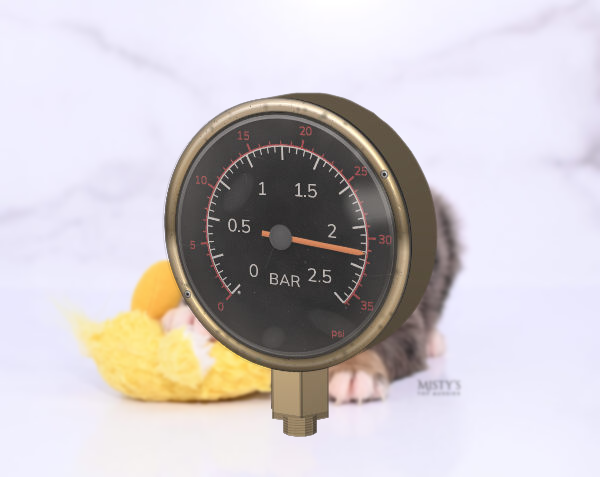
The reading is 2.15 bar
